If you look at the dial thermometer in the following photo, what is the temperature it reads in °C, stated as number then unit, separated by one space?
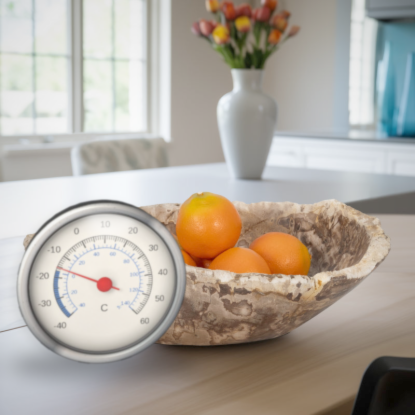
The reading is -15 °C
